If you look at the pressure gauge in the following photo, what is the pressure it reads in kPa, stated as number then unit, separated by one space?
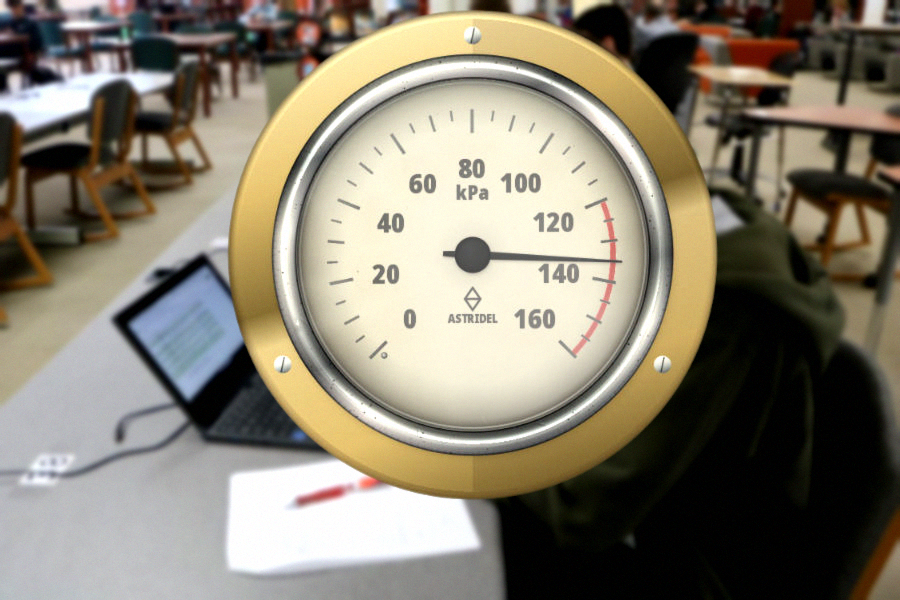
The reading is 135 kPa
